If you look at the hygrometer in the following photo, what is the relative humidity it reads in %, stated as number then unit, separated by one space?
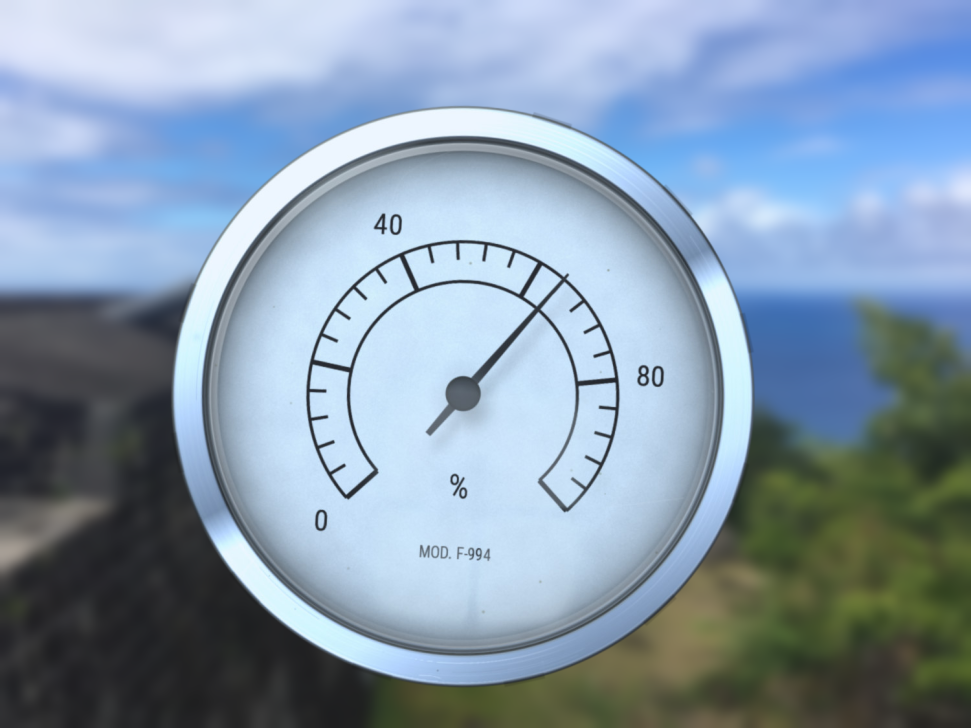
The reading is 64 %
